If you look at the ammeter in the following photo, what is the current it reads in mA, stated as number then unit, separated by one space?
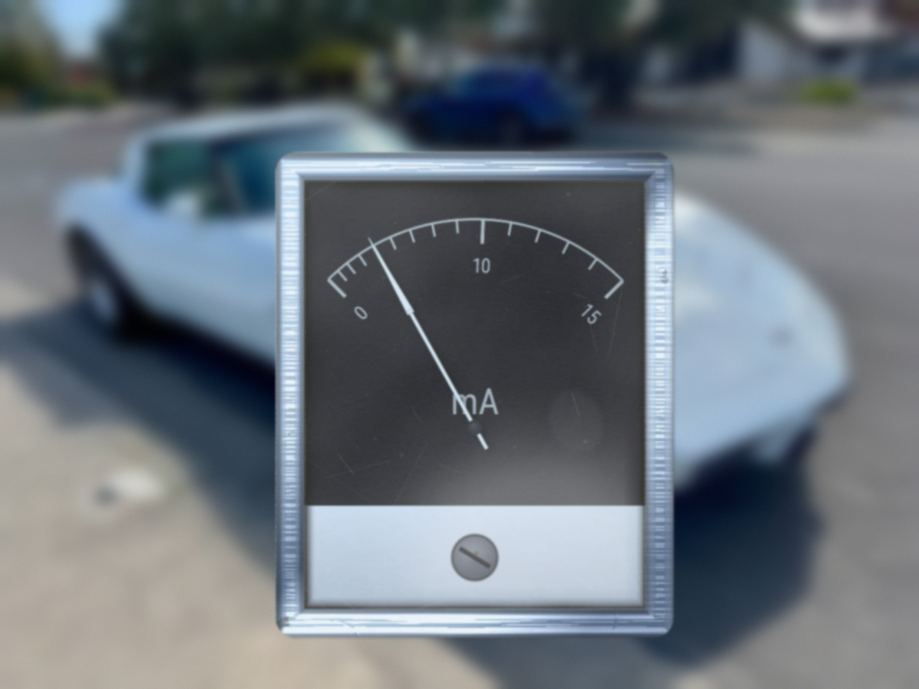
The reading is 5 mA
